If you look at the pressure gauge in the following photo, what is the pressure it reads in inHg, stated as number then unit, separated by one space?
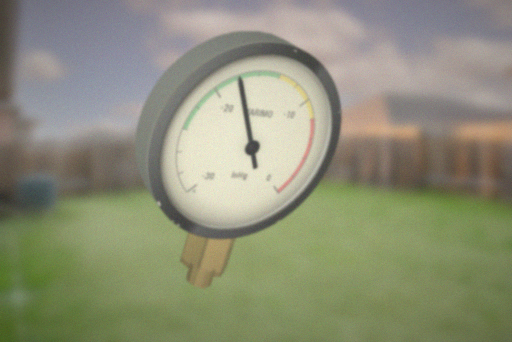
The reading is -18 inHg
